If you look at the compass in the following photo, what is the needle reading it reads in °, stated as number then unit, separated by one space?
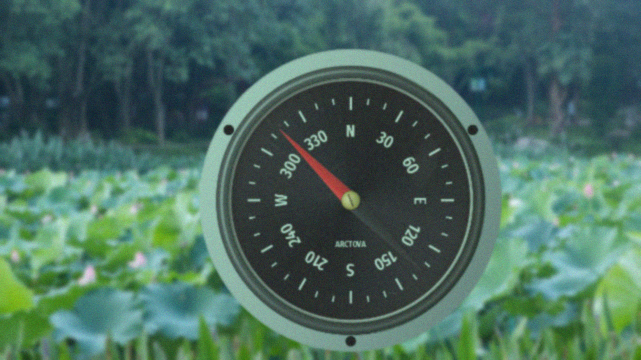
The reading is 315 °
